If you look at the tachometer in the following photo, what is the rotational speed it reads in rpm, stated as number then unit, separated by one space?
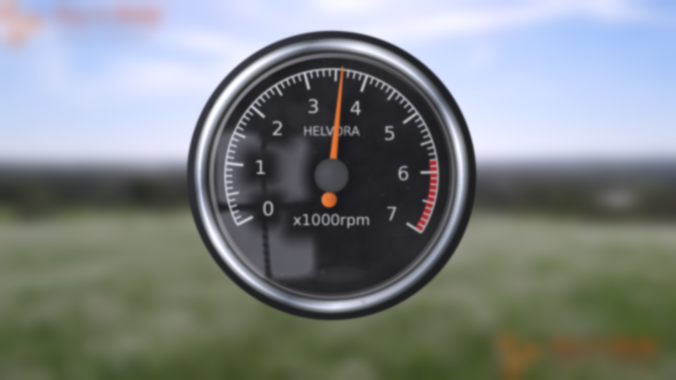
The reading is 3600 rpm
